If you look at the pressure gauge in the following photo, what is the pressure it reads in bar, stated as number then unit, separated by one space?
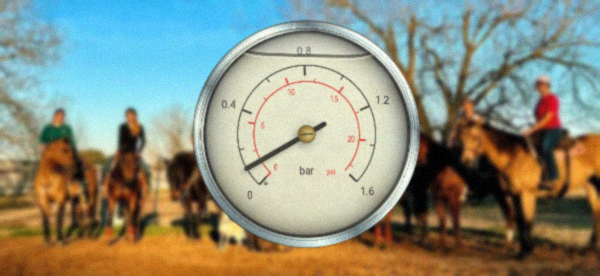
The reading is 0.1 bar
